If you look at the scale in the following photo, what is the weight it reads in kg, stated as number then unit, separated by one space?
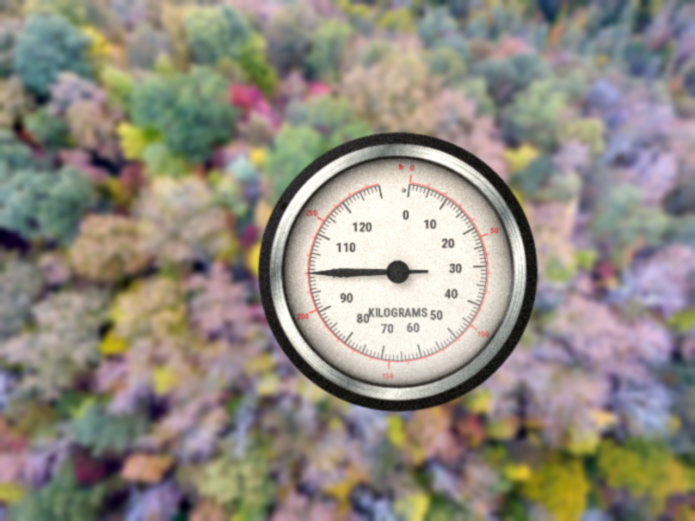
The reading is 100 kg
